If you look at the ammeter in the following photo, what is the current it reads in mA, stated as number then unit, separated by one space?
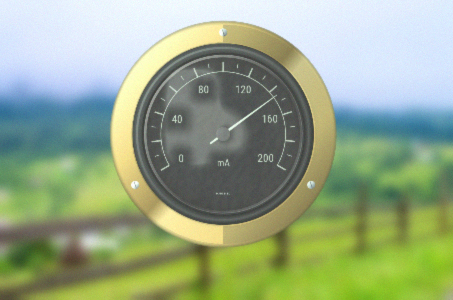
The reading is 145 mA
